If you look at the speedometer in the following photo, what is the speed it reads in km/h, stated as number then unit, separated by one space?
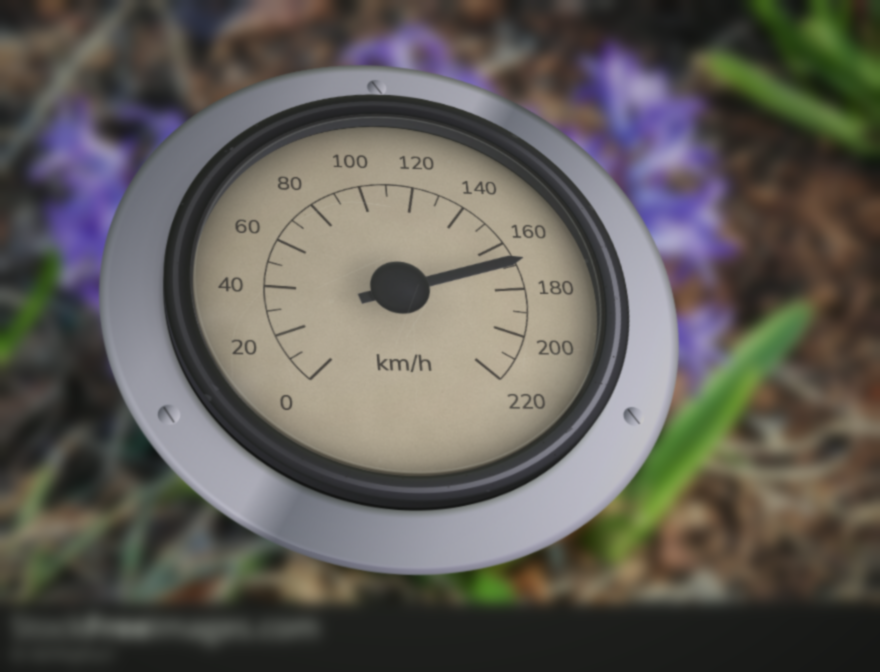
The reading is 170 km/h
